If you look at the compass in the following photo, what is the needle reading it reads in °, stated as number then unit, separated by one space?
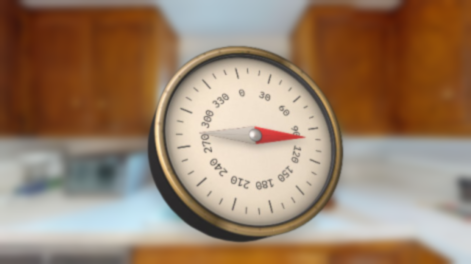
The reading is 100 °
